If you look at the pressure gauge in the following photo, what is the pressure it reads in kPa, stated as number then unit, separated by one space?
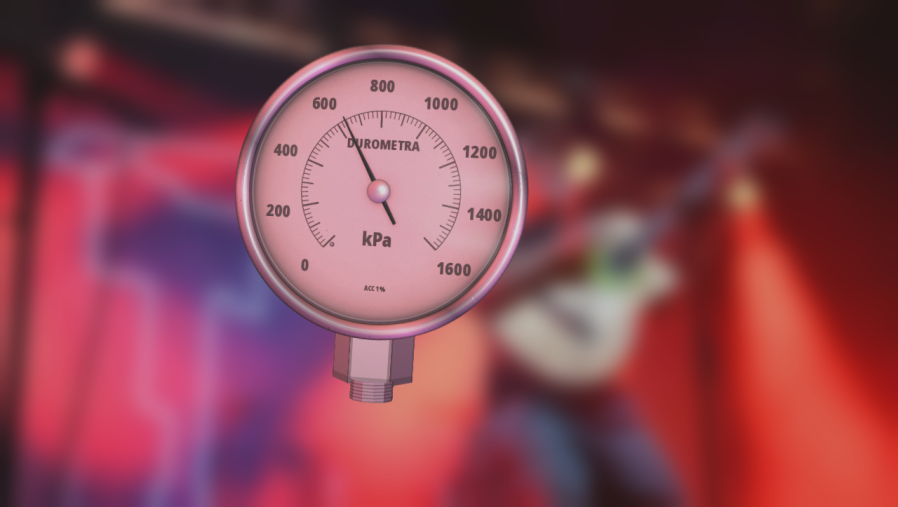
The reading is 640 kPa
